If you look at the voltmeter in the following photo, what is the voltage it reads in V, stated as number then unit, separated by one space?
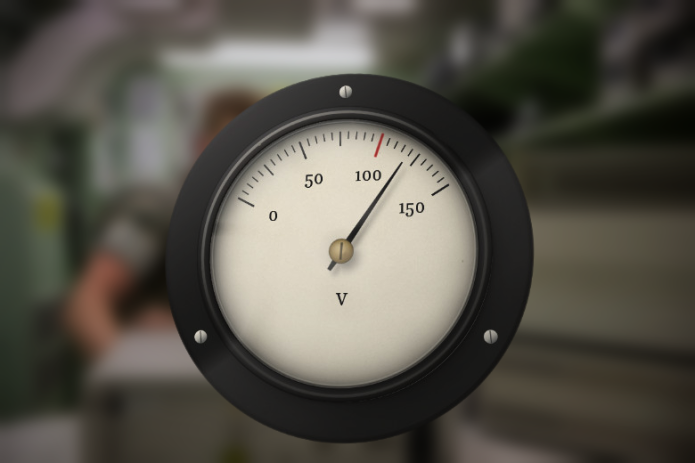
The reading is 120 V
